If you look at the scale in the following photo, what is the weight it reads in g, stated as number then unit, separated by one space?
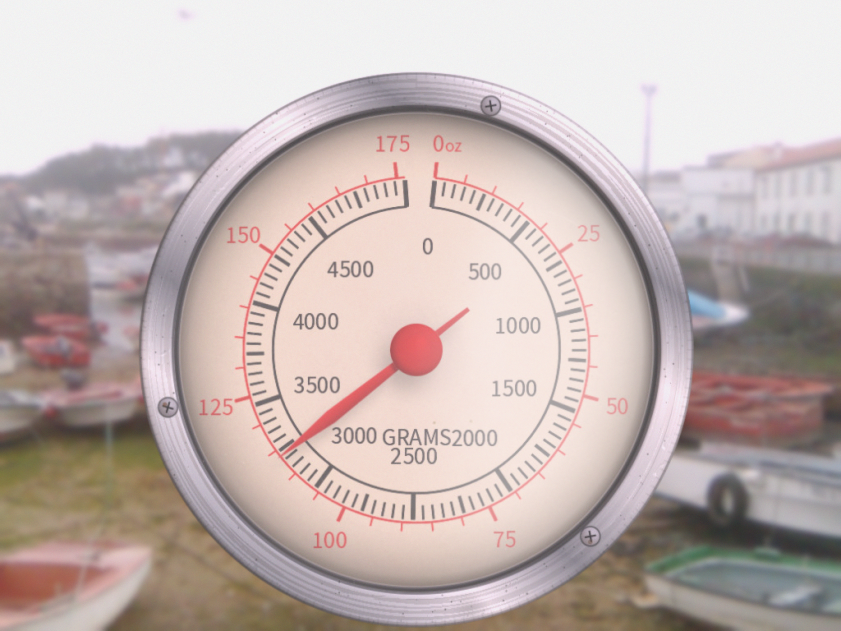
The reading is 3225 g
